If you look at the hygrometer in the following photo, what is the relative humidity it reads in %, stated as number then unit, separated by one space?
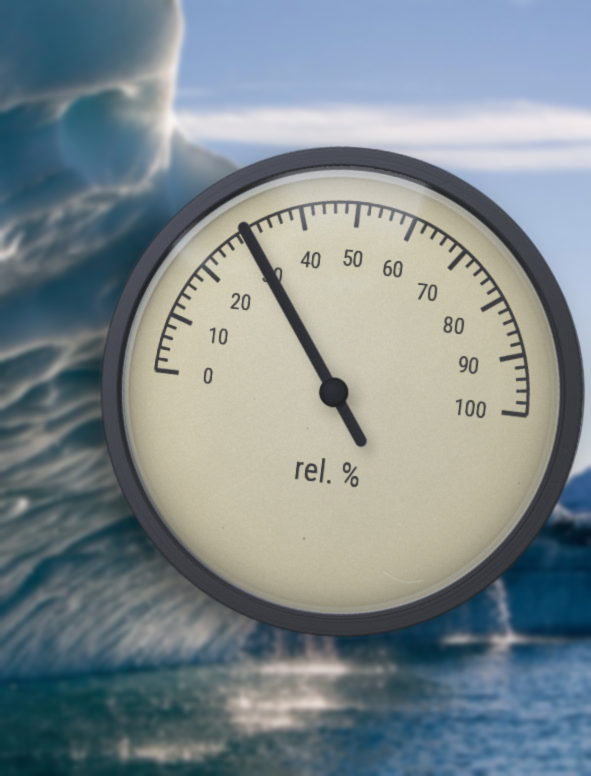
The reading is 30 %
